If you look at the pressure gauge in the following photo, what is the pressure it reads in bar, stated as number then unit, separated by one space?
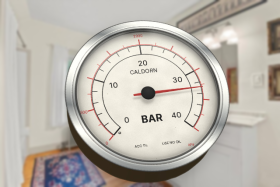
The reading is 33 bar
